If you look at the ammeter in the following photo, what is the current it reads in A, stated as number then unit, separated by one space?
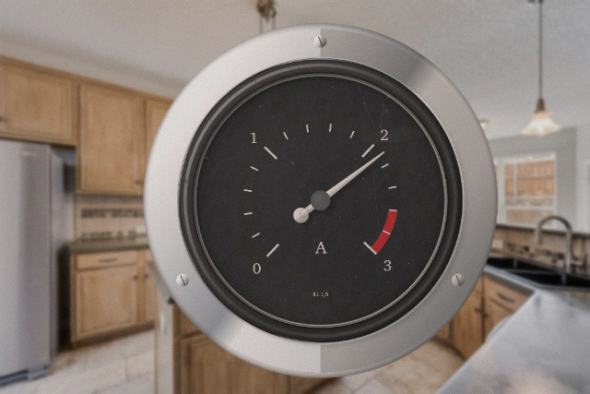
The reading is 2.1 A
